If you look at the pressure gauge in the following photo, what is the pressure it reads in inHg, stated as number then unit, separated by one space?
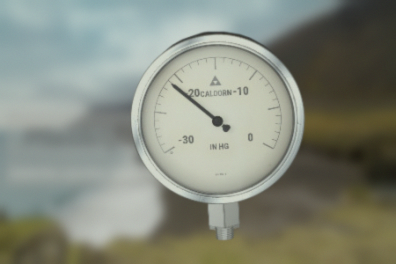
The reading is -21 inHg
